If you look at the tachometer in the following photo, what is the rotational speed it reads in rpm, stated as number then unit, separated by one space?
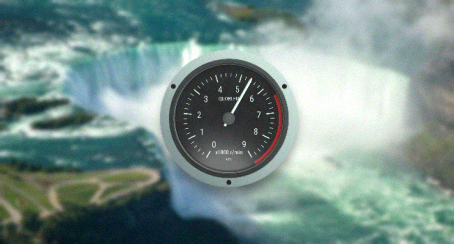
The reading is 5400 rpm
